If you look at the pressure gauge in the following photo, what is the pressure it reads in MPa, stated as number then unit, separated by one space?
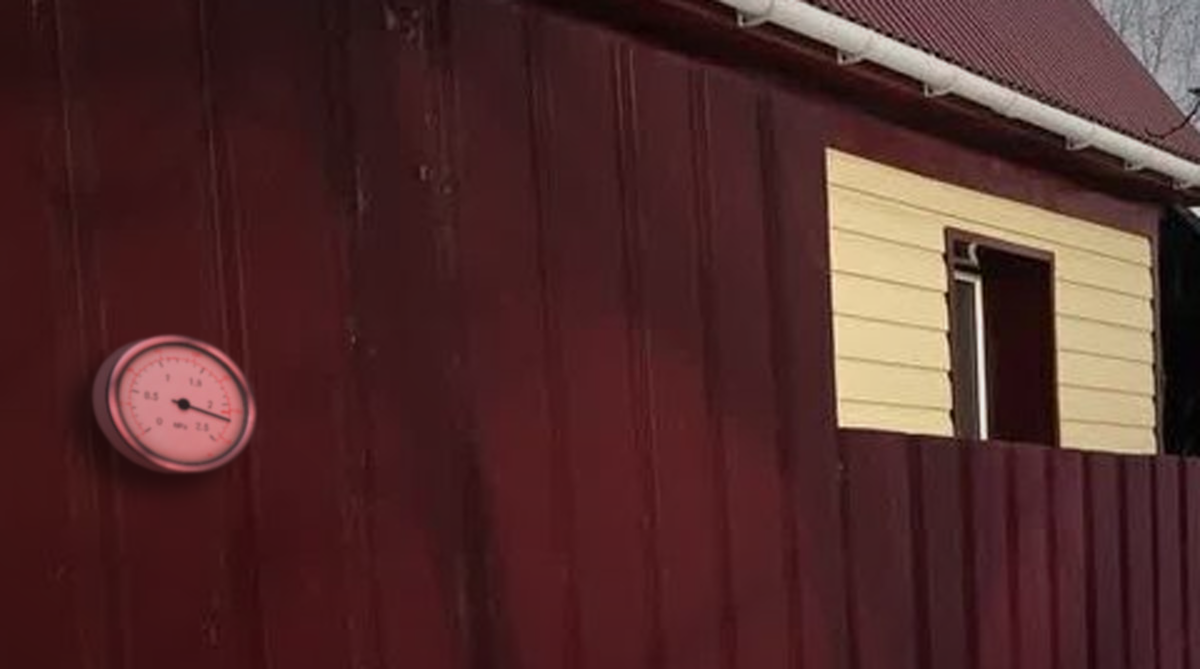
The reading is 2.2 MPa
